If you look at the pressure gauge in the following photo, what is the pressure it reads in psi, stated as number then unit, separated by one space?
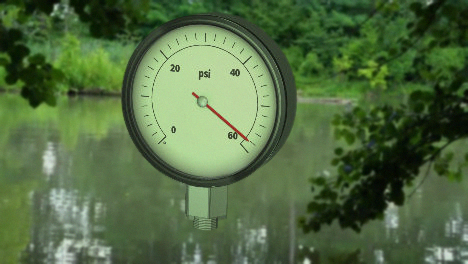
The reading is 58 psi
